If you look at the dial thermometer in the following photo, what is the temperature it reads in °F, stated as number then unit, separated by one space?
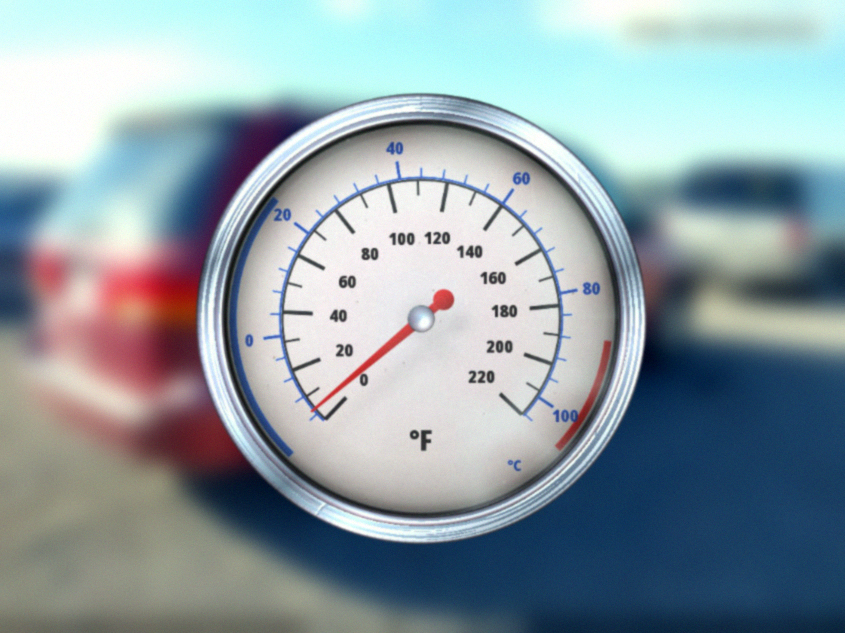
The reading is 5 °F
